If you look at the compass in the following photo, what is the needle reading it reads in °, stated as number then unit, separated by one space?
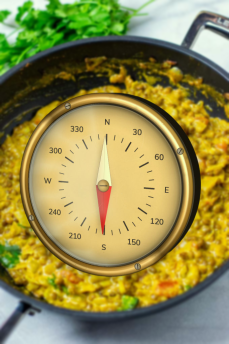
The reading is 180 °
